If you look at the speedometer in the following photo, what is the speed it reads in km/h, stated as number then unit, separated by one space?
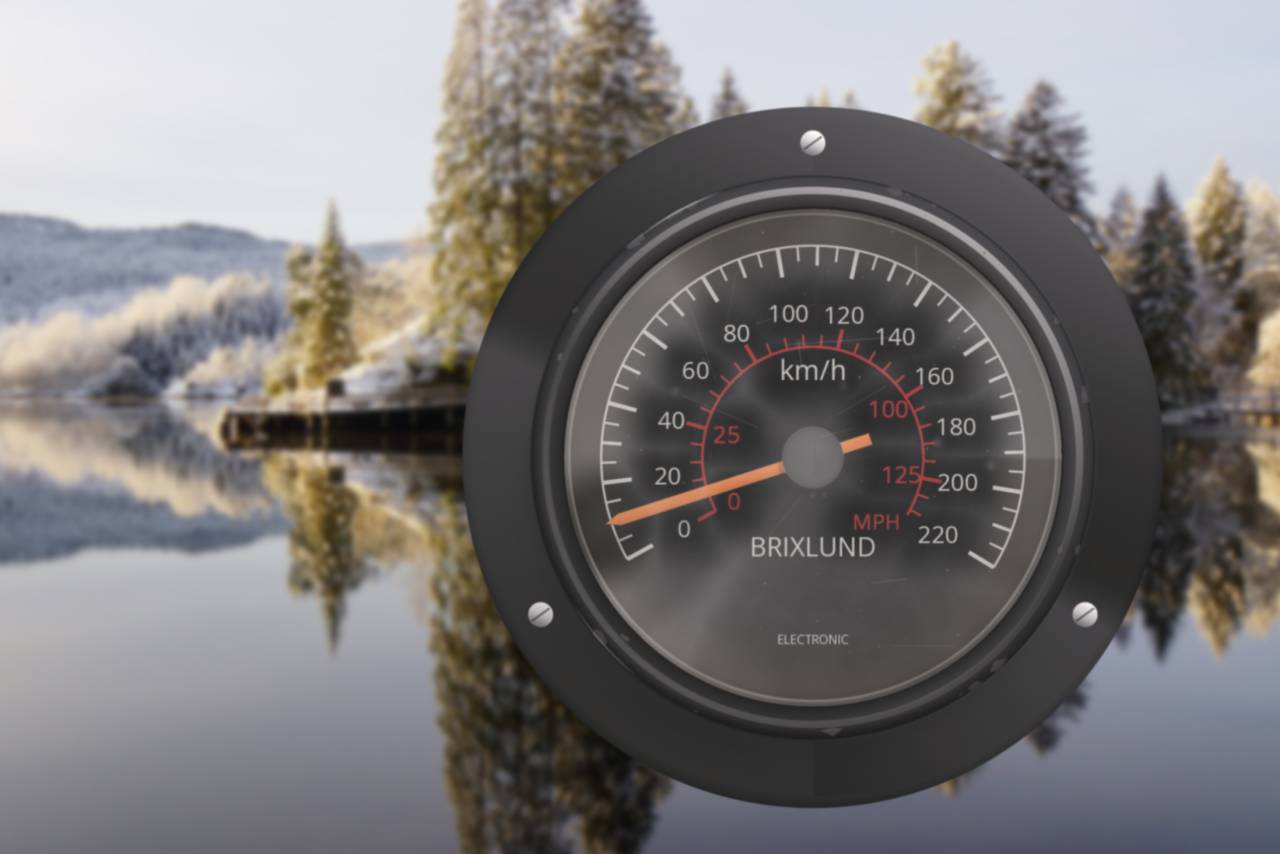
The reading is 10 km/h
